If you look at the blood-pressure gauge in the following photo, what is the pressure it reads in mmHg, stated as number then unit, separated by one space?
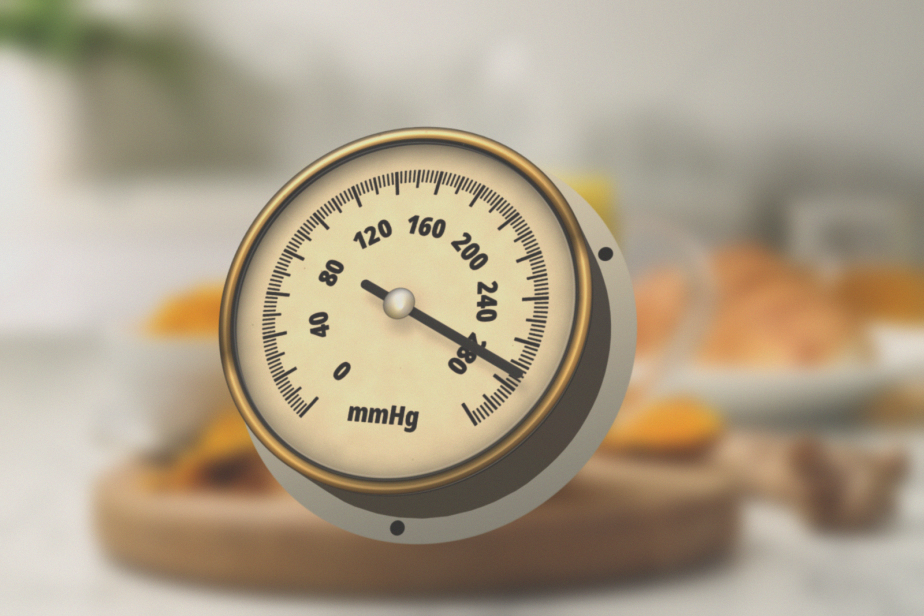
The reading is 274 mmHg
